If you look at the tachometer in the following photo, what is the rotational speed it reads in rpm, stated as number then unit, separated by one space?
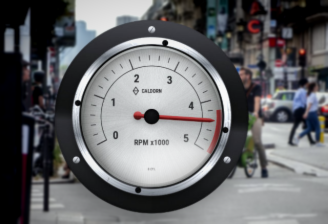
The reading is 4400 rpm
